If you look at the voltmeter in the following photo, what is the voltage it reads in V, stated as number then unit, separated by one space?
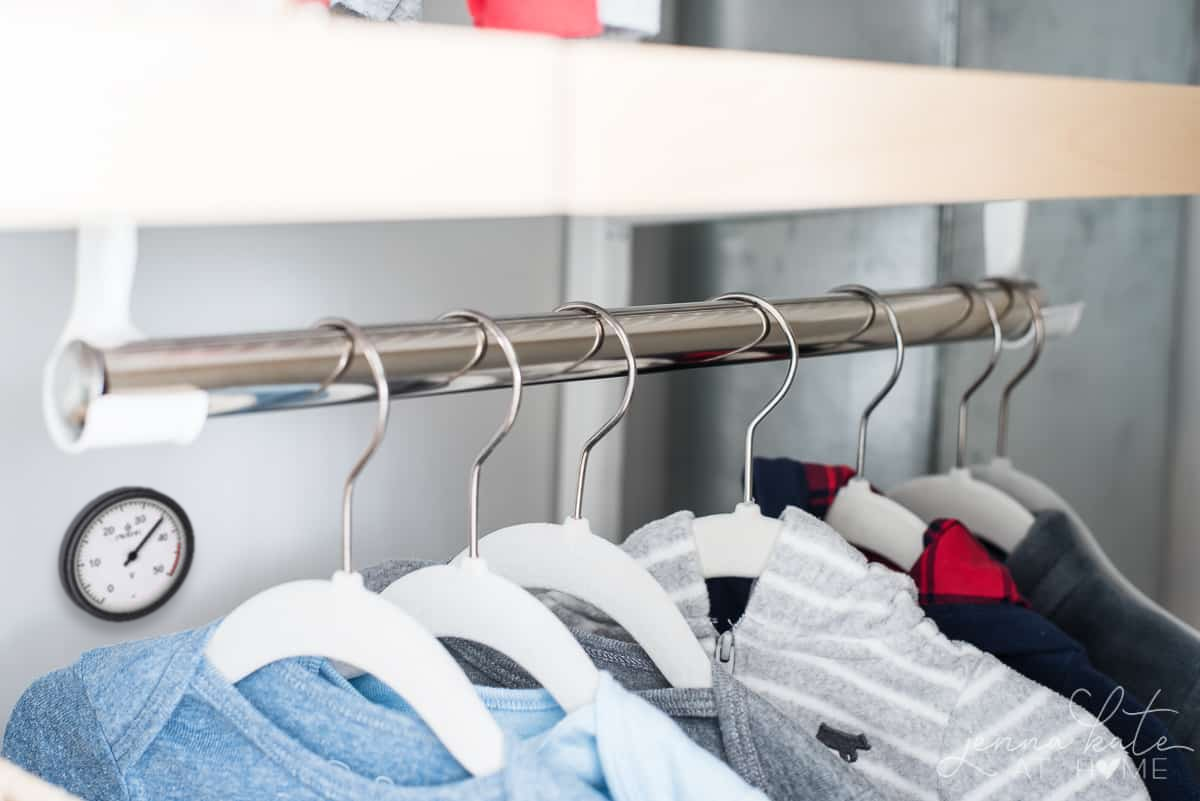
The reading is 35 V
